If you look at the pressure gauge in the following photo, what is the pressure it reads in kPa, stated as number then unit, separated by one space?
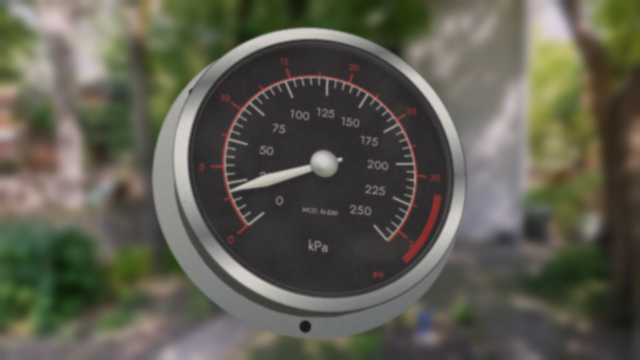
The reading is 20 kPa
